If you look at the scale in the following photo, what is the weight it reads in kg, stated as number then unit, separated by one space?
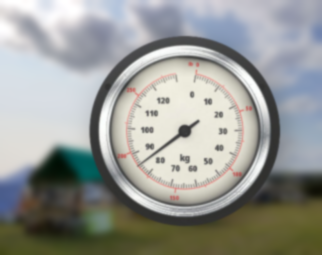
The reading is 85 kg
